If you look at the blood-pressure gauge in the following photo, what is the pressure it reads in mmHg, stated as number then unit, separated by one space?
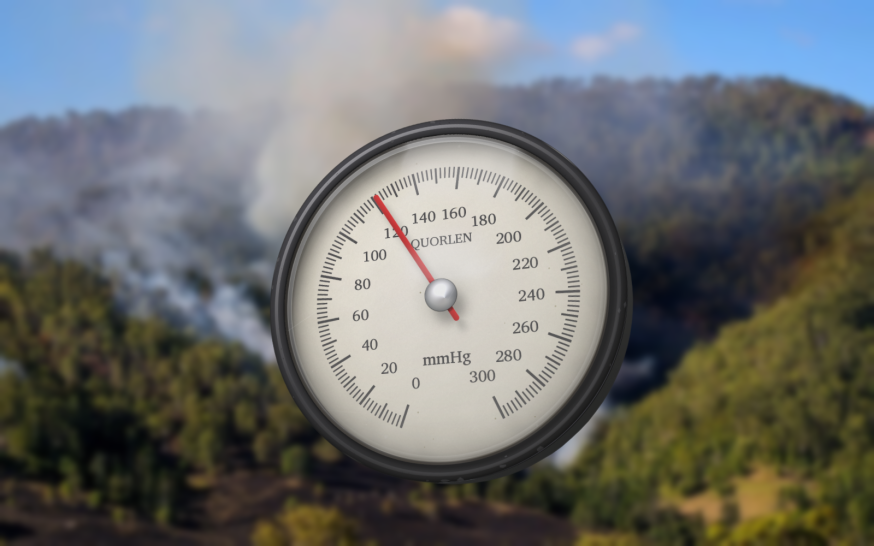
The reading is 122 mmHg
